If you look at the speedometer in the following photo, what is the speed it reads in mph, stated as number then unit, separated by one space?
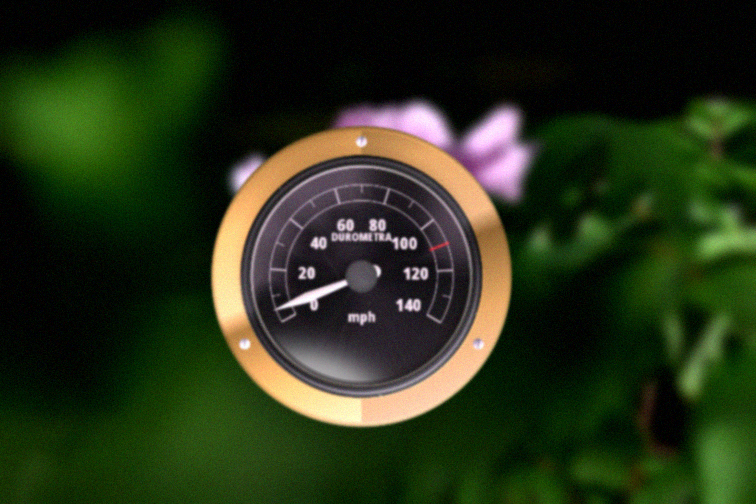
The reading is 5 mph
